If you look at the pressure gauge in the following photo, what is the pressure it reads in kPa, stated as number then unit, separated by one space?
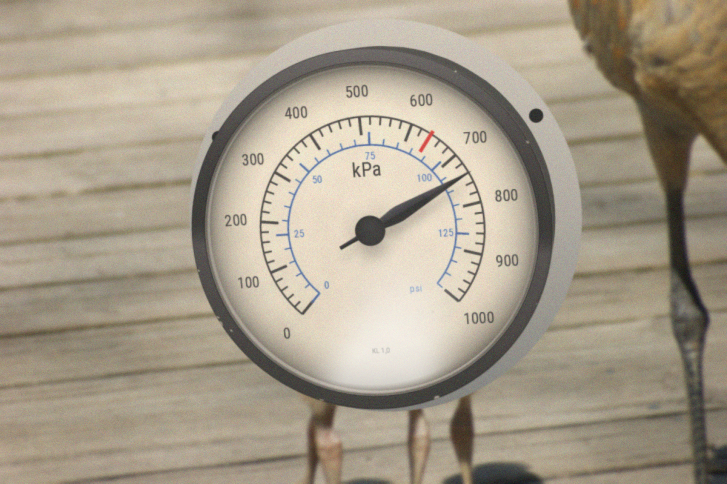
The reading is 740 kPa
